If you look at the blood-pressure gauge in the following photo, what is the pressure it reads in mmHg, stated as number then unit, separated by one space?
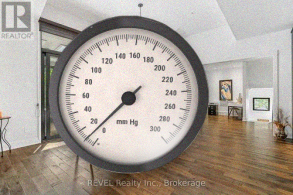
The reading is 10 mmHg
